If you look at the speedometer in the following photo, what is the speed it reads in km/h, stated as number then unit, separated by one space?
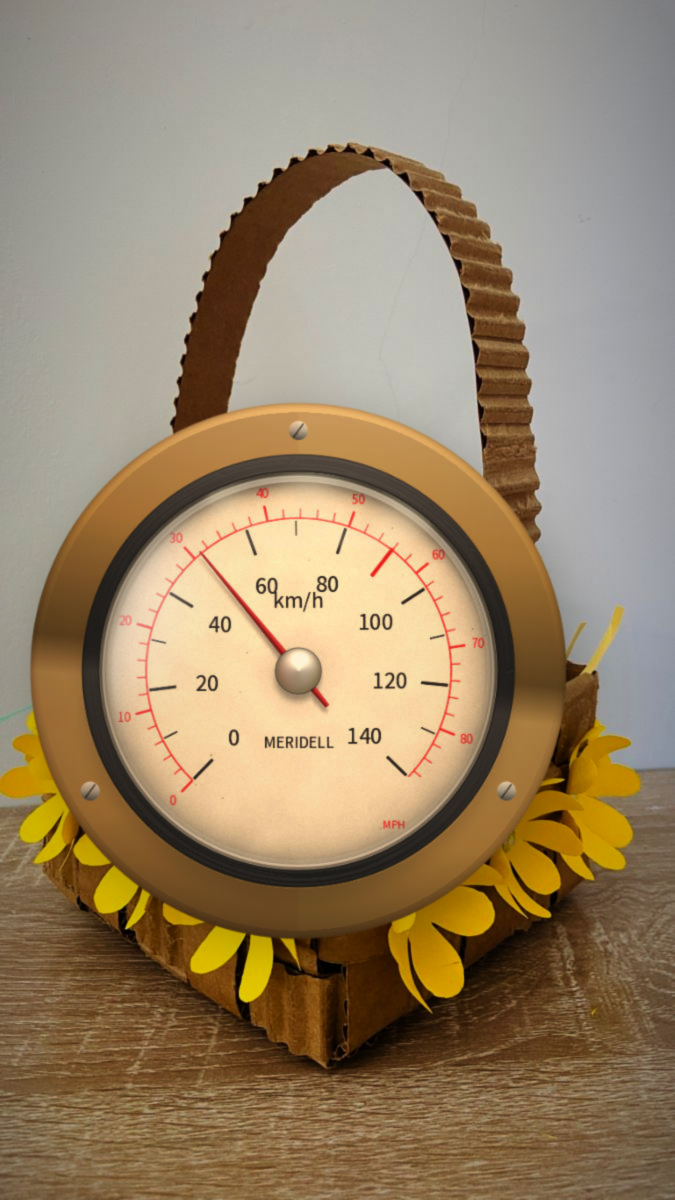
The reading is 50 km/h
